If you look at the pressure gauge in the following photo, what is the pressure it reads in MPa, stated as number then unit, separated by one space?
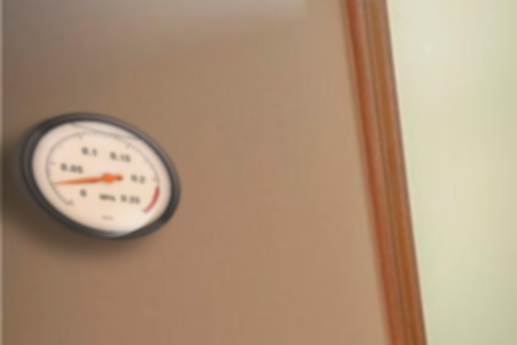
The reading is 0.025 MPa
